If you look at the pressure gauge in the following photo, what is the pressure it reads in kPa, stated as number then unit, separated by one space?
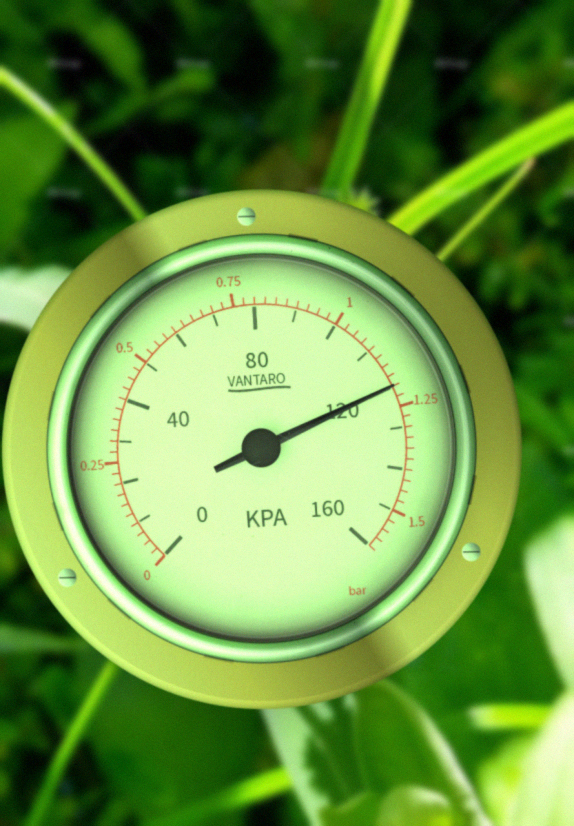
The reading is 120 kPa
